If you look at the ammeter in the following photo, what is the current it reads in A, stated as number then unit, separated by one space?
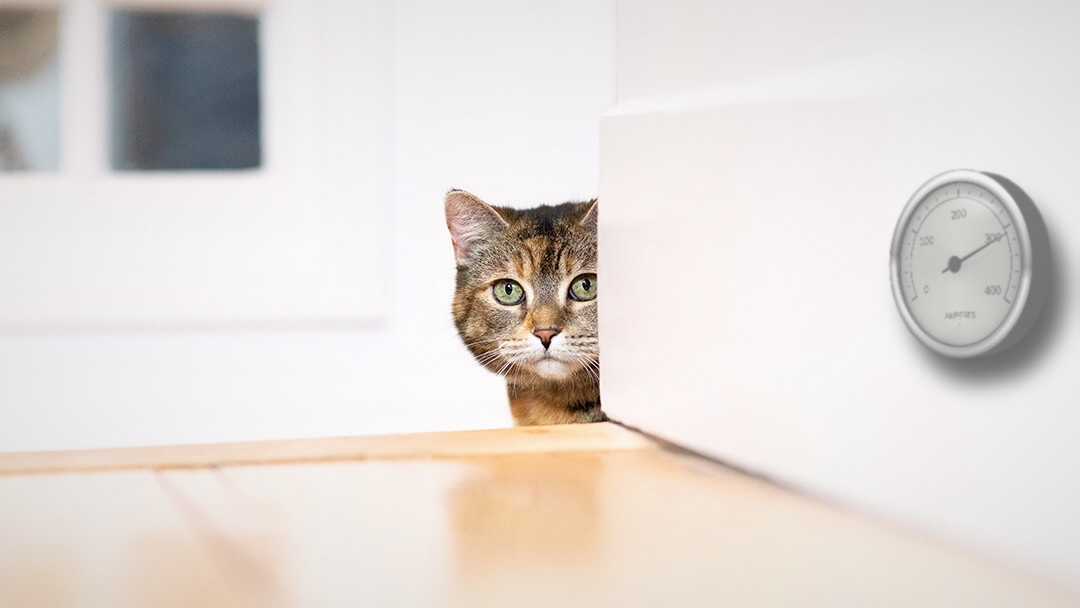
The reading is 310 A
